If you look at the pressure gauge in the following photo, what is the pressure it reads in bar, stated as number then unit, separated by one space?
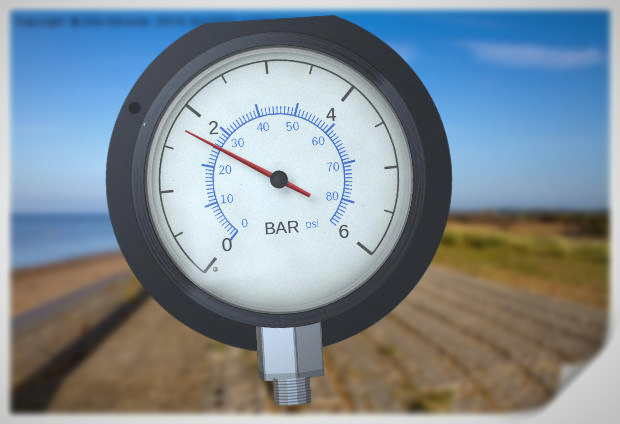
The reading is 1.75 bar
